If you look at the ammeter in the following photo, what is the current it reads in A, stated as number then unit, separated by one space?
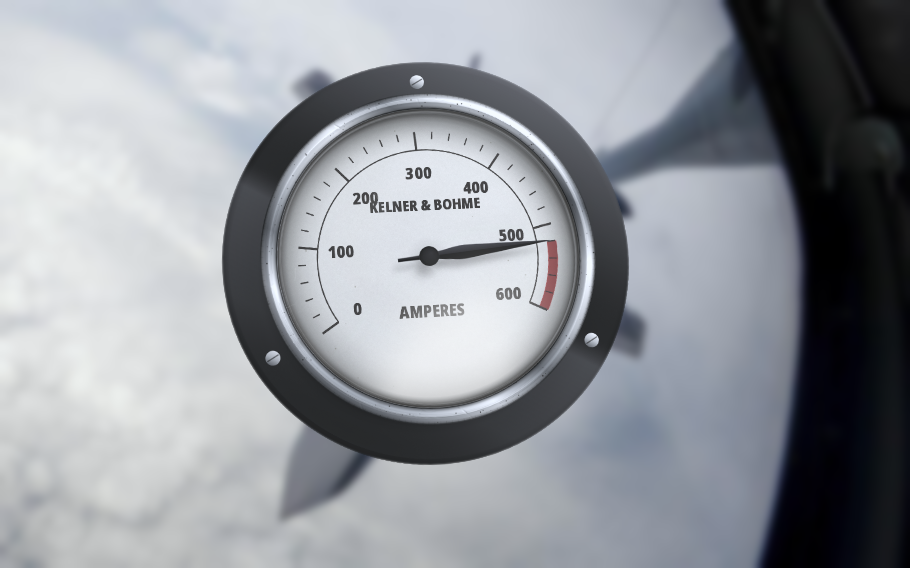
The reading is 520 A
